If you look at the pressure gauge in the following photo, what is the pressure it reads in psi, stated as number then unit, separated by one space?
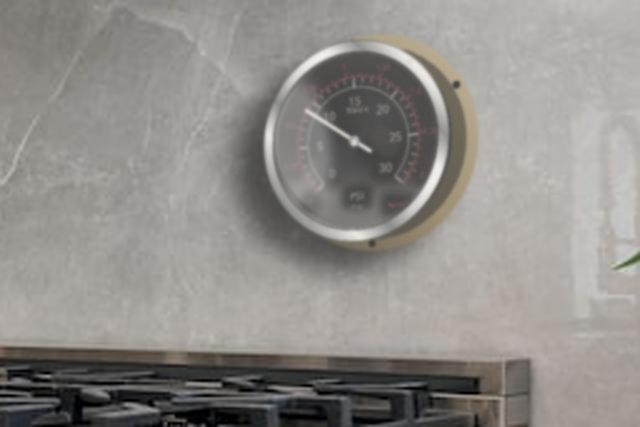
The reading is 9 psi
